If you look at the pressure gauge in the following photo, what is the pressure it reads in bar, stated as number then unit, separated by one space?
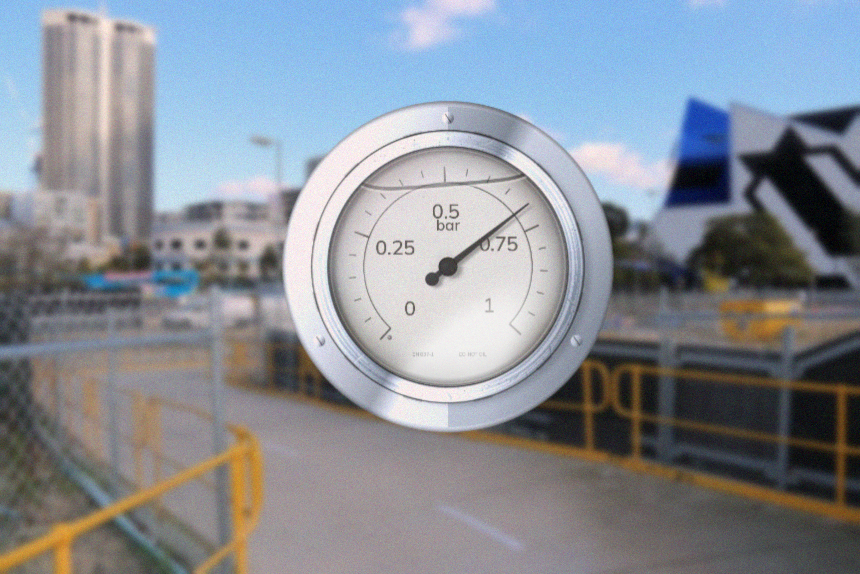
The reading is 0.7 bar
